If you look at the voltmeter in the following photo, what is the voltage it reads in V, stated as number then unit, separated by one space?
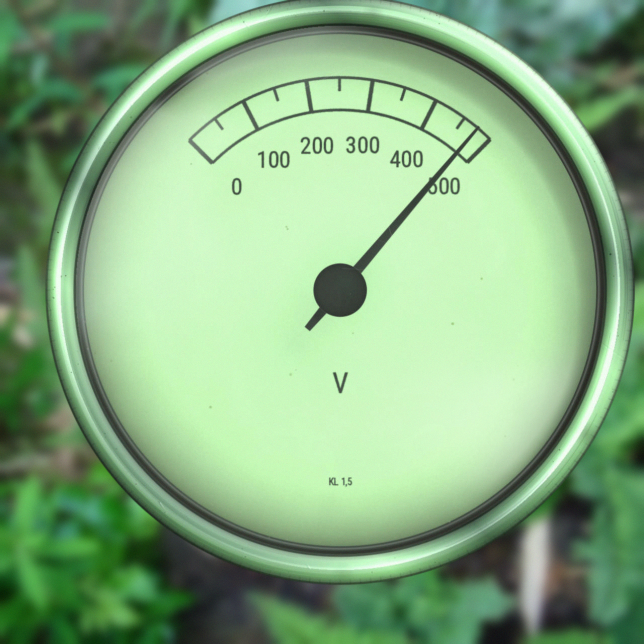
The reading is 475 V
